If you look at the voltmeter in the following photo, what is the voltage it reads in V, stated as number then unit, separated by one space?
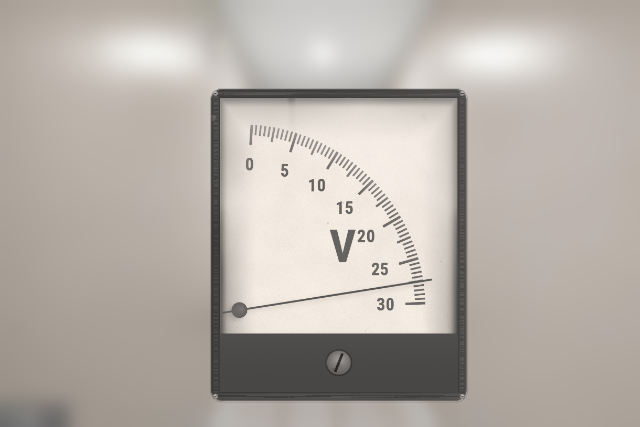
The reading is 27.5 V
